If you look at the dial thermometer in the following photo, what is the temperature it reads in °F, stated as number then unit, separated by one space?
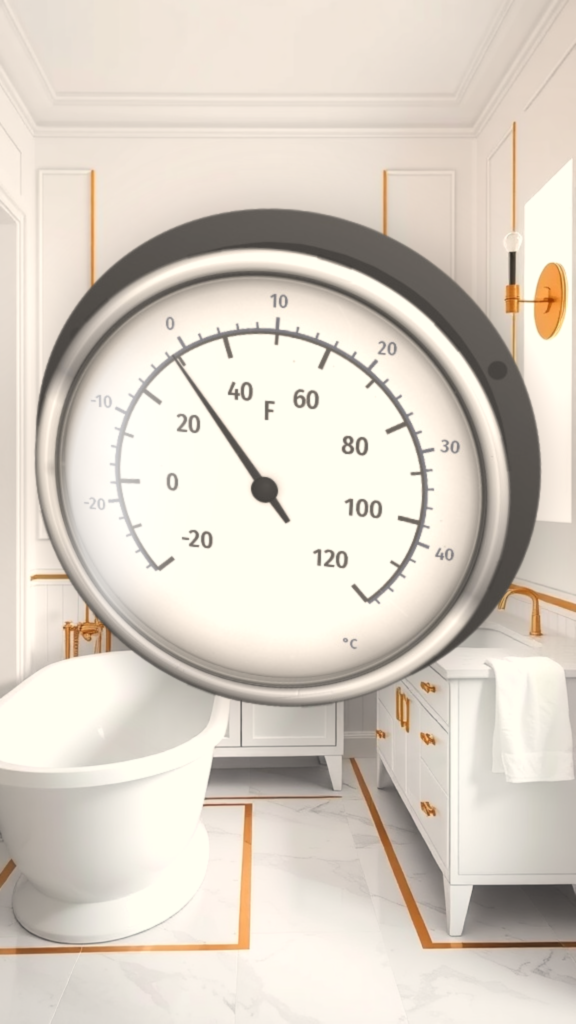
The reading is 30 °F
